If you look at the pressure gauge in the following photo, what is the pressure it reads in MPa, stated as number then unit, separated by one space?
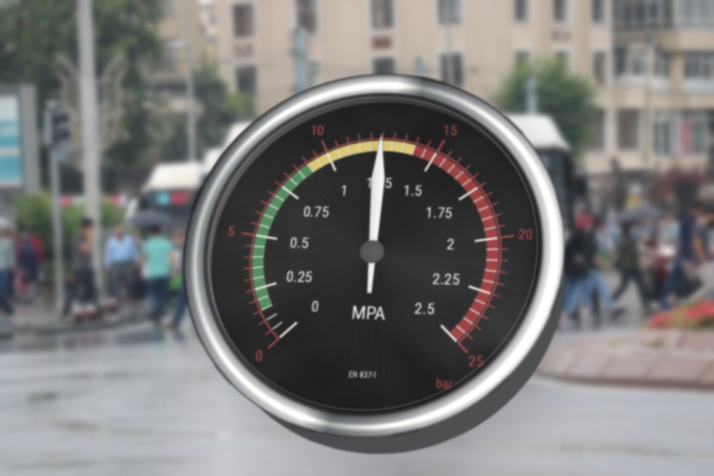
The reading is 1.25 MPa
